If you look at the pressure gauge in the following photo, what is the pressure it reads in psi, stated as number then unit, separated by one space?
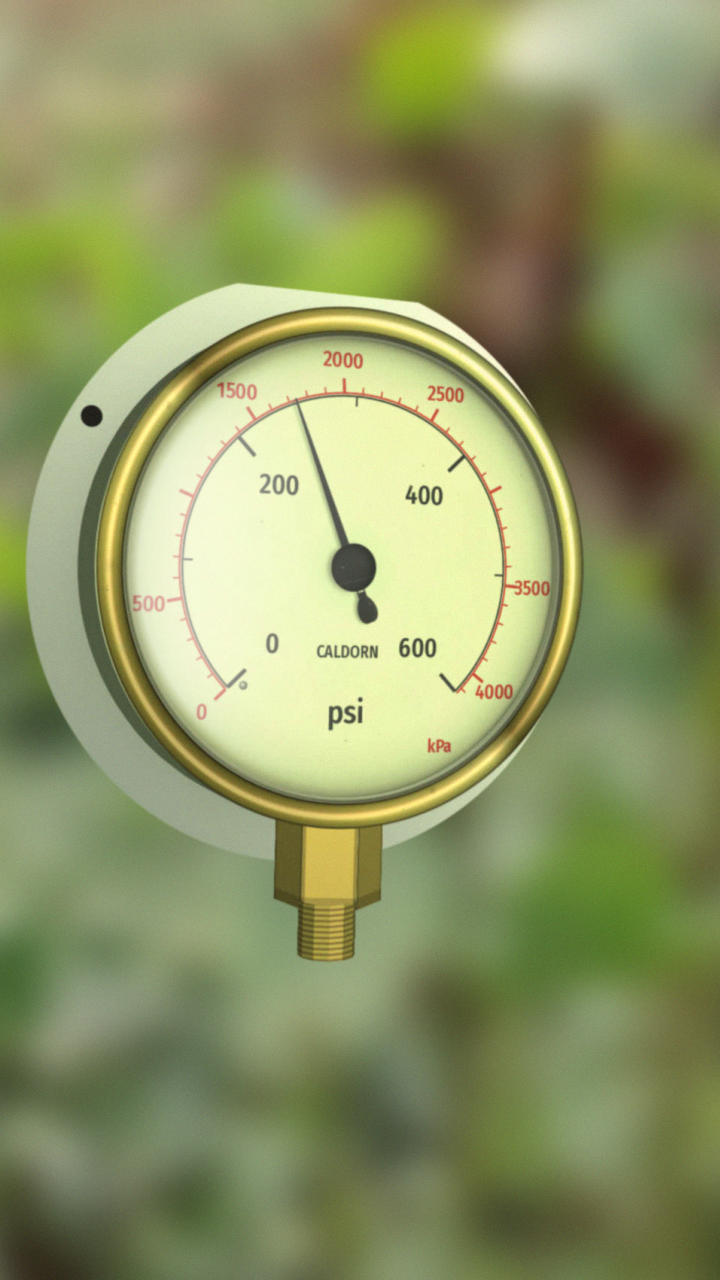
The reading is 250 psi
